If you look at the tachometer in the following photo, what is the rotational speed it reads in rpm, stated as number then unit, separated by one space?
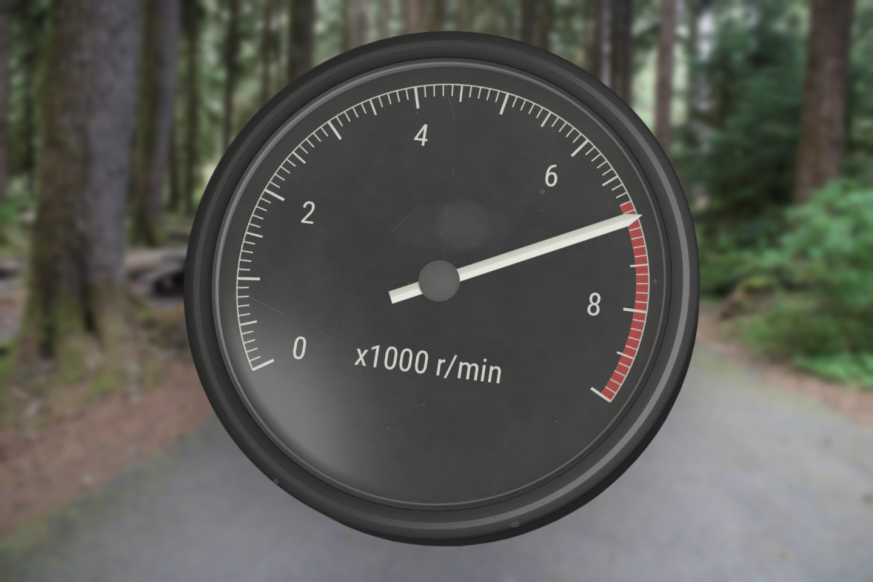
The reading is 7000 rpm
